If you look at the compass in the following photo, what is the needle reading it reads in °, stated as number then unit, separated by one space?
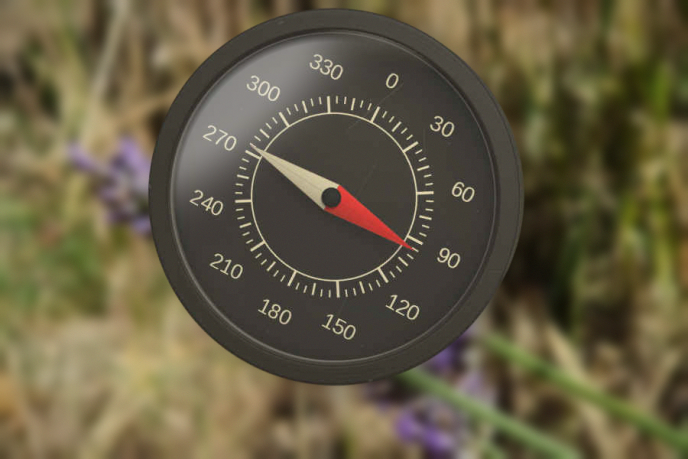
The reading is 95 °
